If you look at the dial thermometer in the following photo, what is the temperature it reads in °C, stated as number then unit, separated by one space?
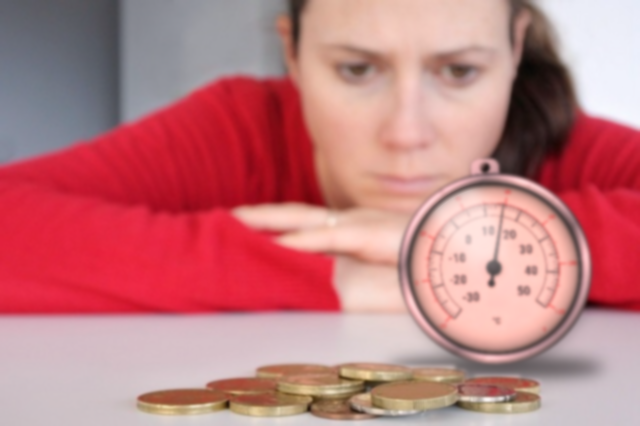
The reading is 15 °C
